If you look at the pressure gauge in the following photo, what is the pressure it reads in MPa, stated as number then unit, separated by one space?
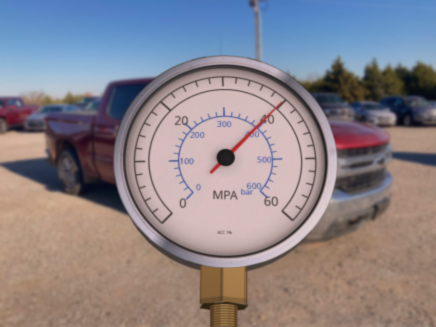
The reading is 40 MPa
